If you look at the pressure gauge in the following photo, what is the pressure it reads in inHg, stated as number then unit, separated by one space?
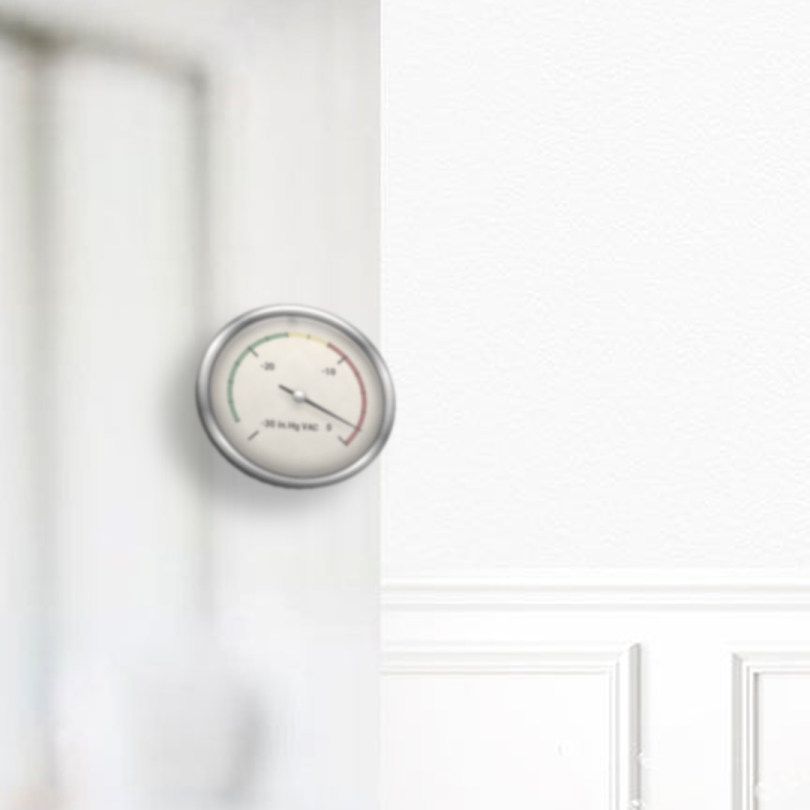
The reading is -2 inHg
